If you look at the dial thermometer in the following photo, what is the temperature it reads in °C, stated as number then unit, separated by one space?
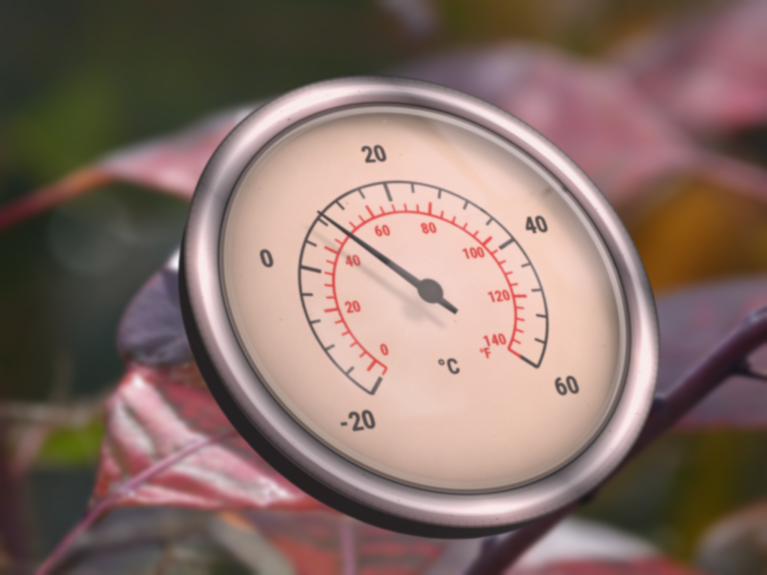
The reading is 8 °C
